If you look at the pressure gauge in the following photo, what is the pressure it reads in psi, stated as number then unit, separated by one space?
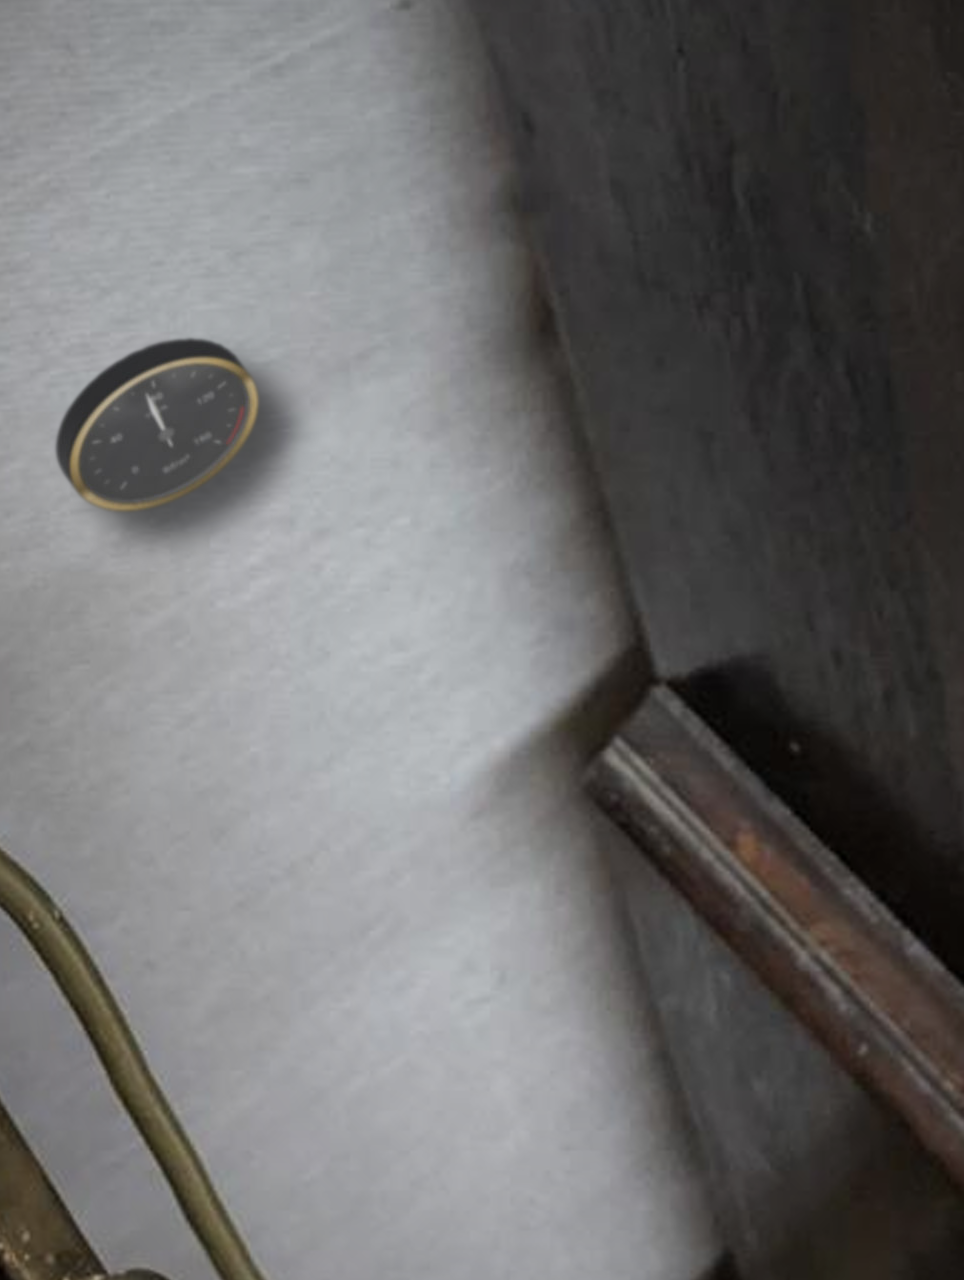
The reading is 75 psi
